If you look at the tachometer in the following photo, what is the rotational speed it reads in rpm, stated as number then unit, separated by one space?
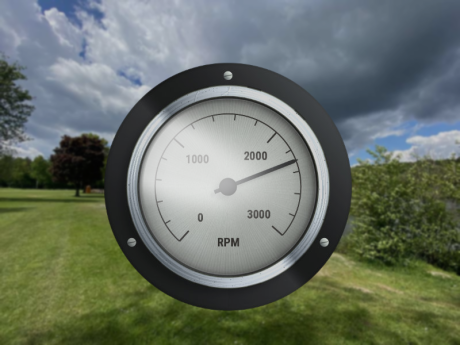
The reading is 2300 rpm
